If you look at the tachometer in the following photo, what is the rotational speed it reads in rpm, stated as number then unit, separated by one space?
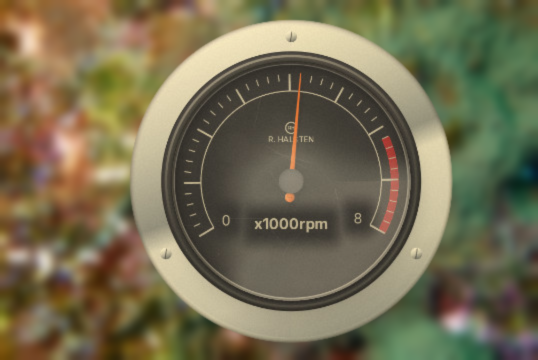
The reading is 4200 rpm
